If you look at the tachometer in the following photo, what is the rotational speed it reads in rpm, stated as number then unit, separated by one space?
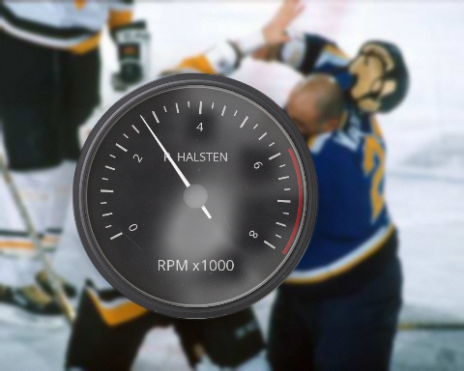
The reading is 2750 rpm
